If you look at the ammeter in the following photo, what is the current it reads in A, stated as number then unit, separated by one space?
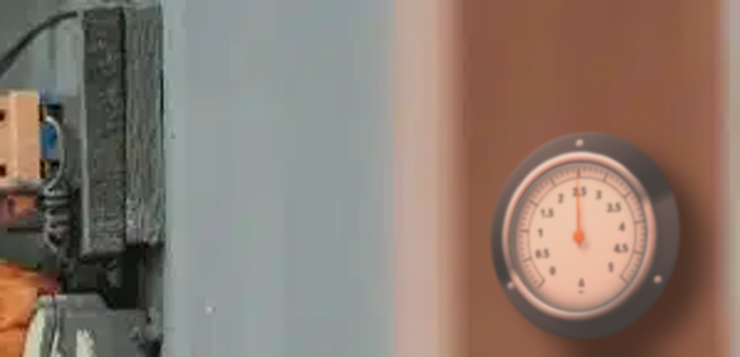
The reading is 2.5 A
